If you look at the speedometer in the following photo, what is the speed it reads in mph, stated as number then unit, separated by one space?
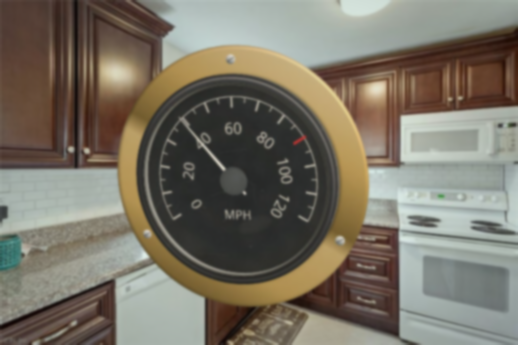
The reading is 40 mph
